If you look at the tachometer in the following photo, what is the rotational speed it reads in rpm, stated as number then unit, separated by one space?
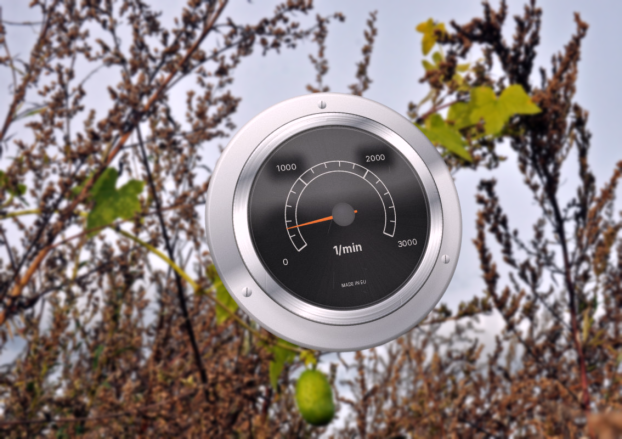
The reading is 300 rpm
